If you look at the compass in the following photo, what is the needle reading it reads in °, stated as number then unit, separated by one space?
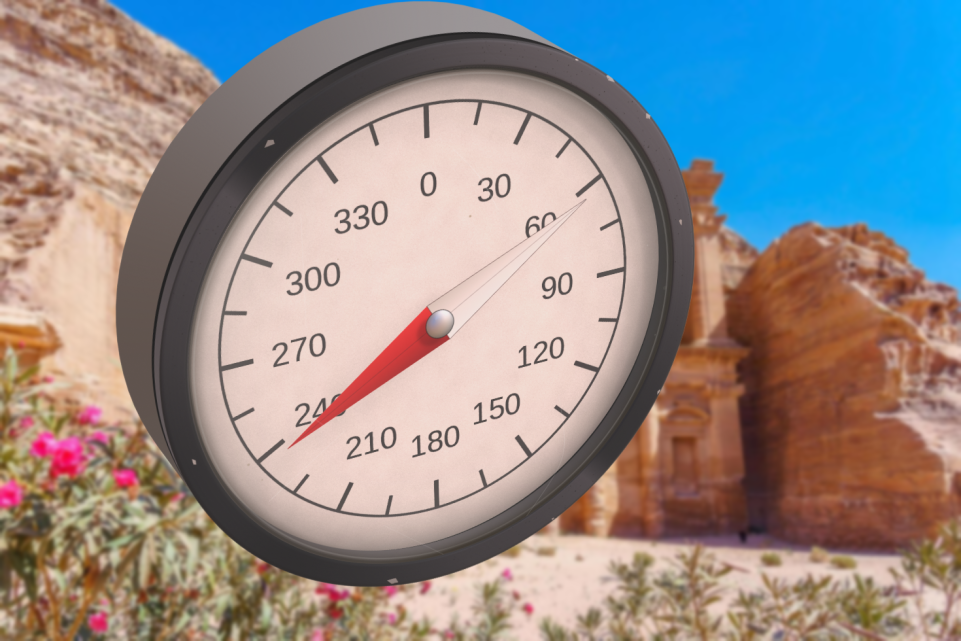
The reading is 240 °
